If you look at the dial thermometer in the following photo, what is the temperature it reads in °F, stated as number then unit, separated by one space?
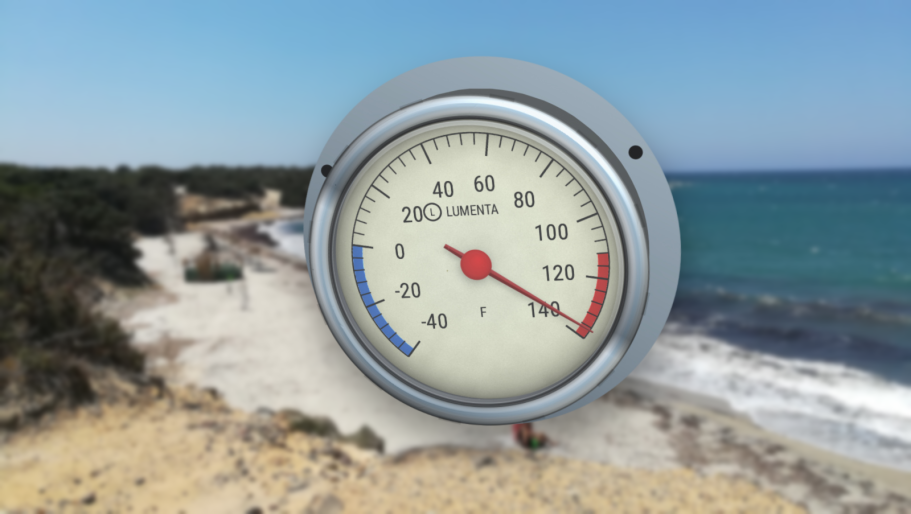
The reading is 136 °F
